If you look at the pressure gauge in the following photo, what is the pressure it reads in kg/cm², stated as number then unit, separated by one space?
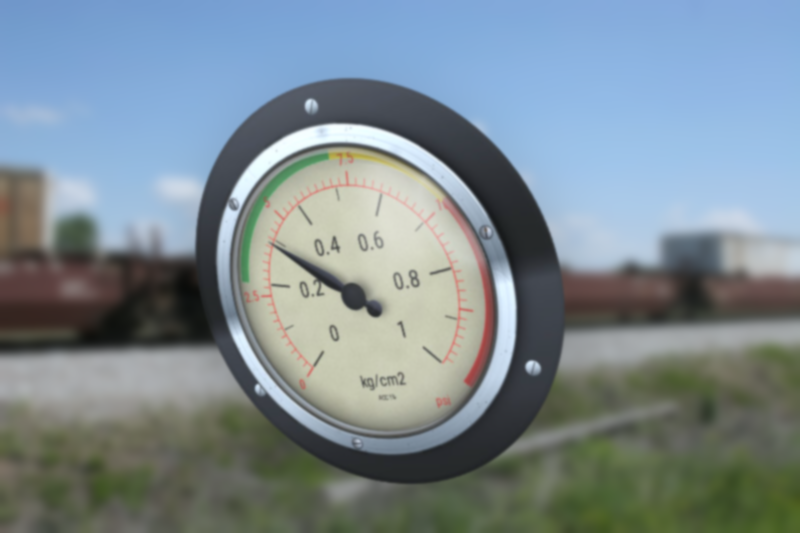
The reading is 0.3 kg/cm²
